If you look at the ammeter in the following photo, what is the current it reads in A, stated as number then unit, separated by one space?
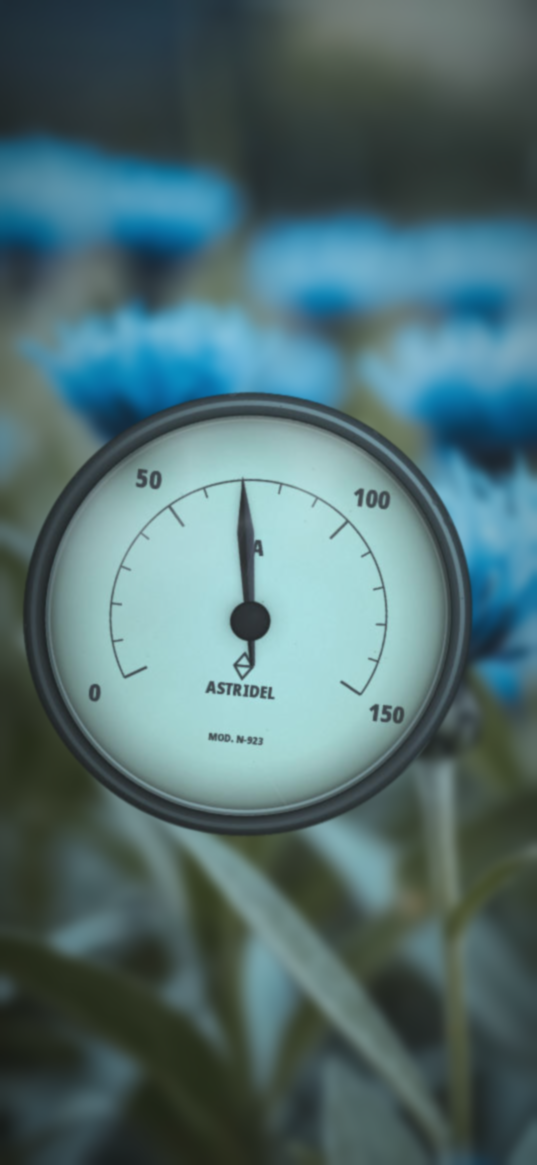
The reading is 70 A
